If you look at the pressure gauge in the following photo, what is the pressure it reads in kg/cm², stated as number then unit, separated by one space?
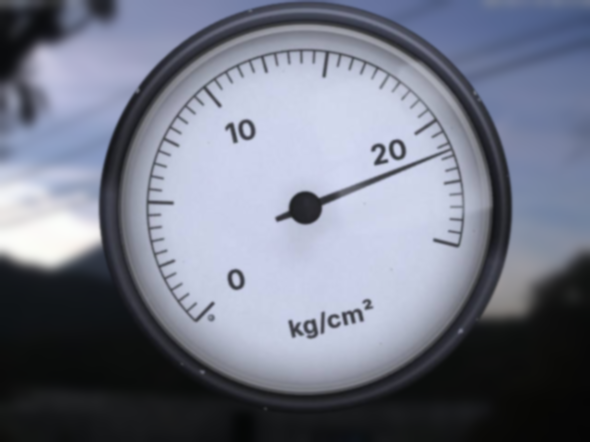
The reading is 21.25 kg/cm²
